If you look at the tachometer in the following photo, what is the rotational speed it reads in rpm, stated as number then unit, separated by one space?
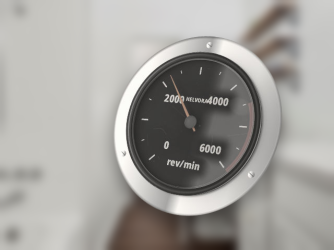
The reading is 2250 rpm
